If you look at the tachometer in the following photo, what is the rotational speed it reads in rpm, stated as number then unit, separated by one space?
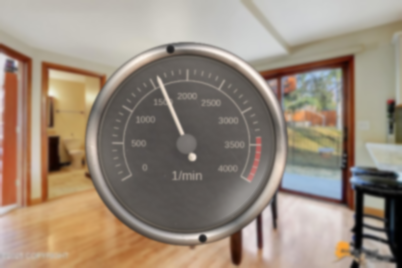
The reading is 1600 rpm
